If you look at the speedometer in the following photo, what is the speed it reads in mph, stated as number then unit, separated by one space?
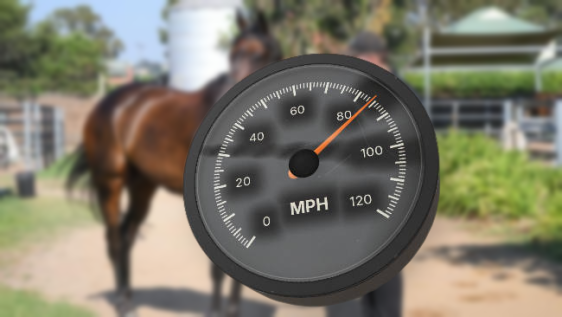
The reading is 85 mph
